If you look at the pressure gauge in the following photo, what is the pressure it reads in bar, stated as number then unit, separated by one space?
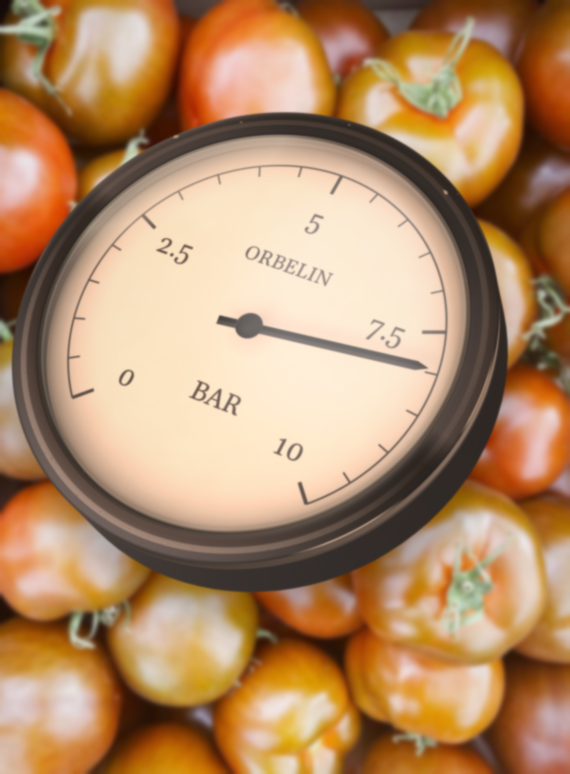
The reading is 8 bar
